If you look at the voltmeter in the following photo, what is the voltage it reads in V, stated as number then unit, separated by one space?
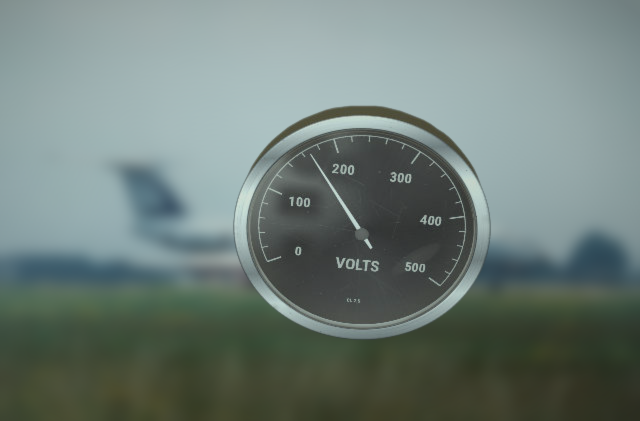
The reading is 170 V
